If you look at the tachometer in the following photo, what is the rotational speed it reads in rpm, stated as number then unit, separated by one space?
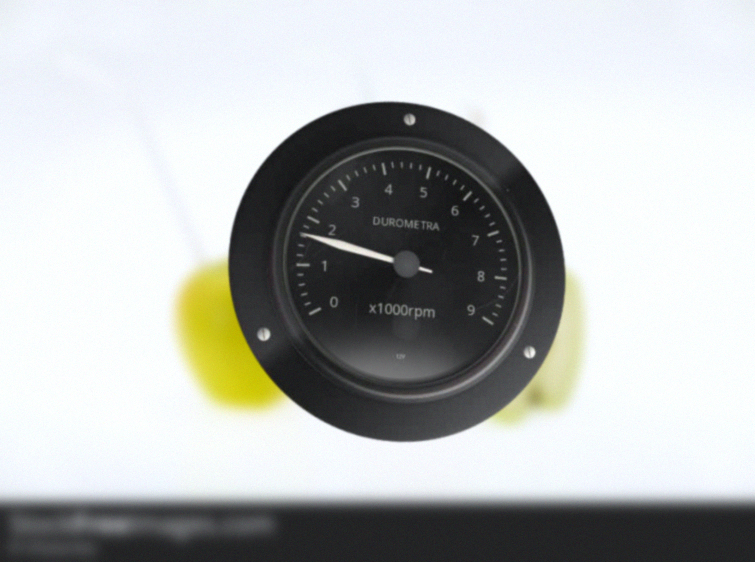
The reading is 1600 rpm
